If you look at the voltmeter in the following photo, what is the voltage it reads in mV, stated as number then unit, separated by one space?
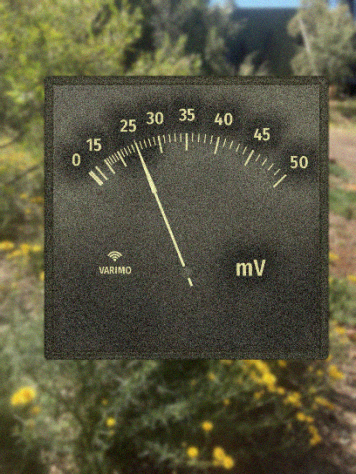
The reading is 25 mV
